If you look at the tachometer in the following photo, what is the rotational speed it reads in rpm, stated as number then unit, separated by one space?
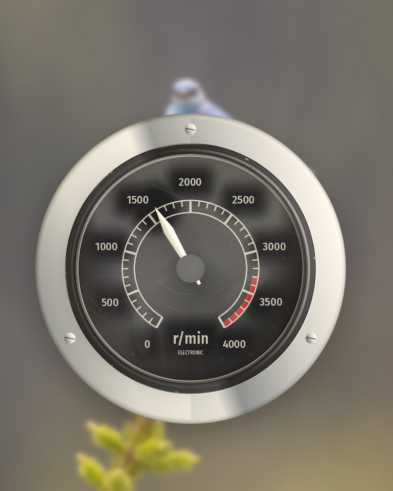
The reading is 1600 rpm
